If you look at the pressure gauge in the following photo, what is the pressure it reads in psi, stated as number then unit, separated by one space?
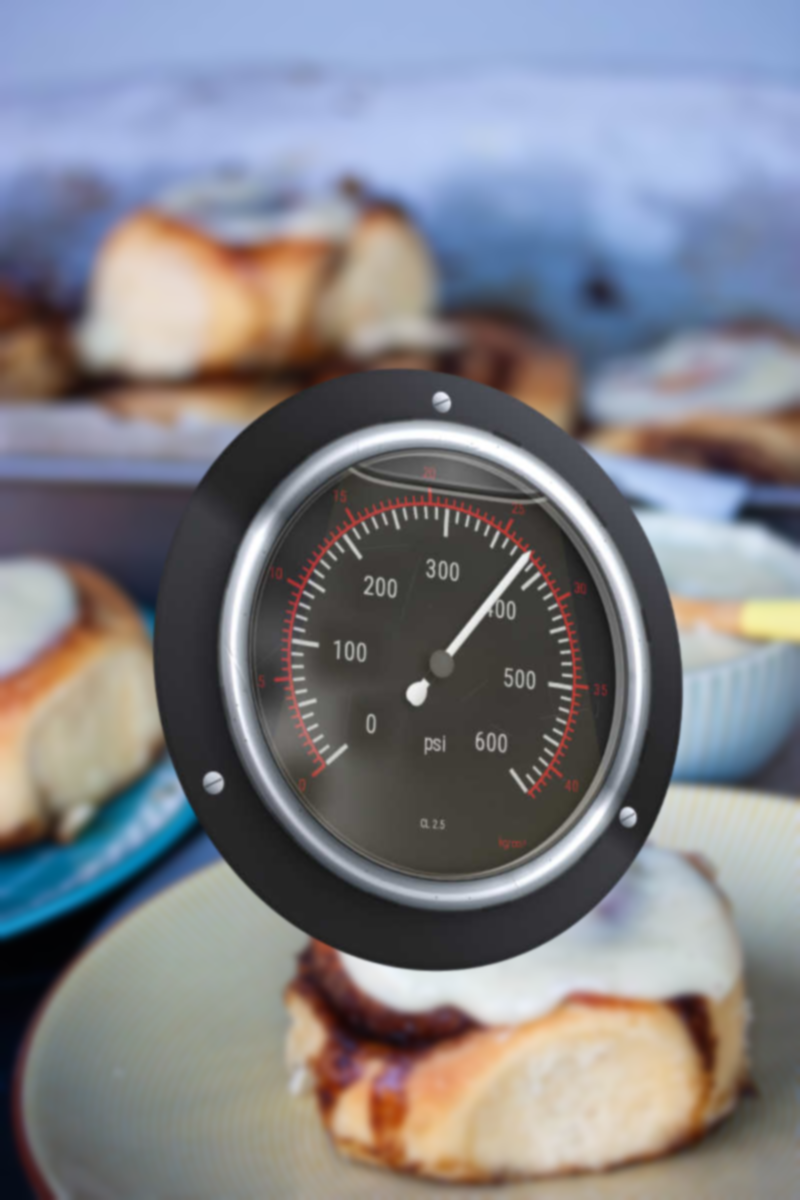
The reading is 380 psi
